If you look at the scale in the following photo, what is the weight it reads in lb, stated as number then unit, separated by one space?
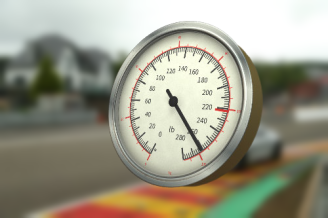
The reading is 260 lb
